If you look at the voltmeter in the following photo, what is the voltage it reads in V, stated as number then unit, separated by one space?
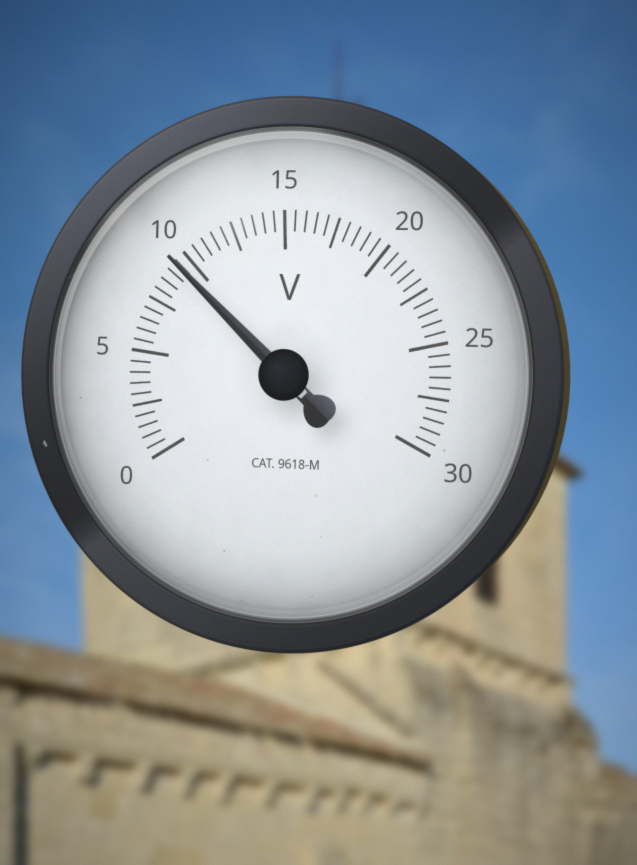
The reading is 9.5 V
